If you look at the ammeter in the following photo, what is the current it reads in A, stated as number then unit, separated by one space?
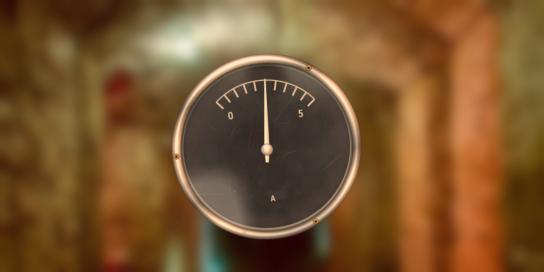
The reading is 2.5 A
